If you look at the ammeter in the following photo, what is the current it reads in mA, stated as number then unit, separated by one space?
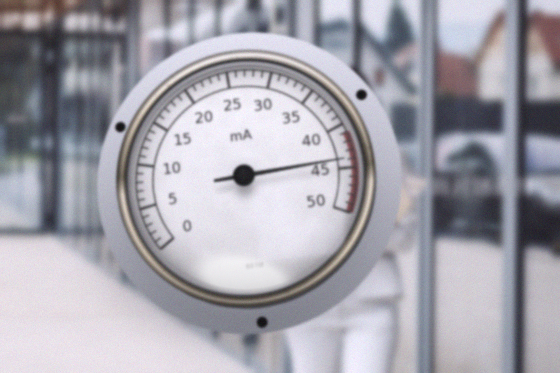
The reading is 44 mA
